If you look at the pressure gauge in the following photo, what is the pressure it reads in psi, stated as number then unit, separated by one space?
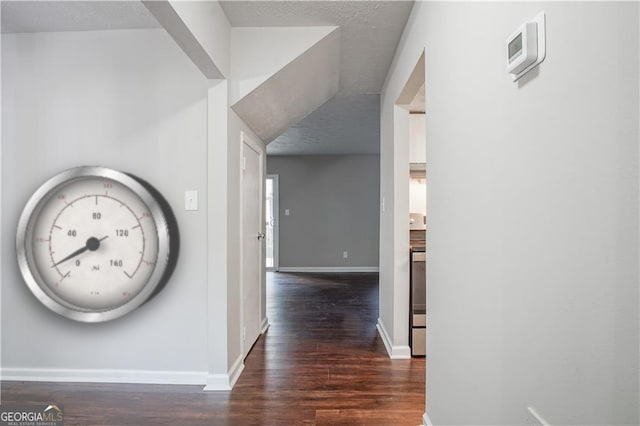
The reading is 10 psi
